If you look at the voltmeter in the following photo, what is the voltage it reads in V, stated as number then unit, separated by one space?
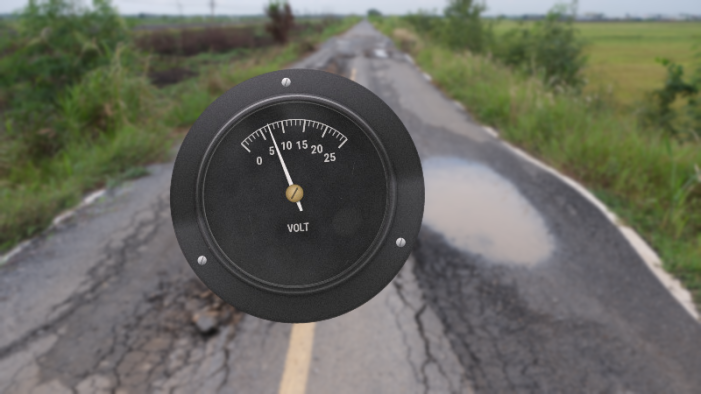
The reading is 7 V
